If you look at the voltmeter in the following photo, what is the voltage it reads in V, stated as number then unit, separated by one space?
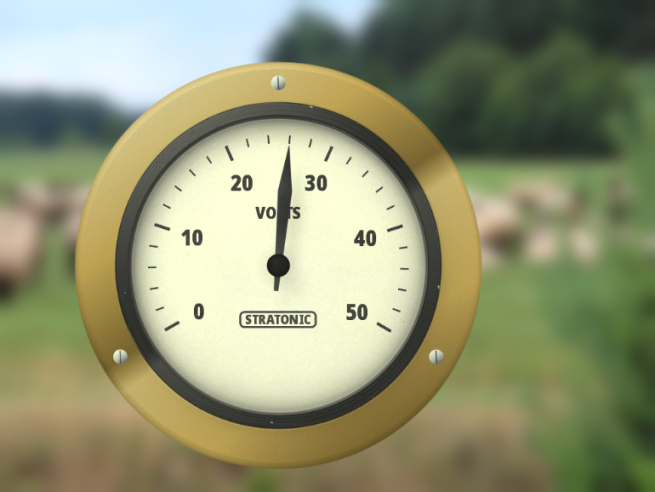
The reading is 26 V
